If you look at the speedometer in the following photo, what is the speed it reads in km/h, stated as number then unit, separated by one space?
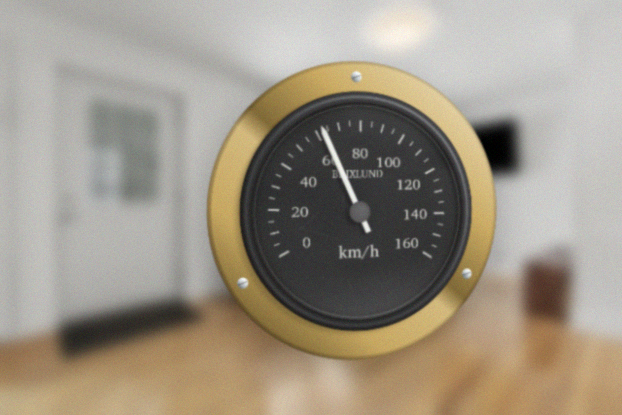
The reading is 62.5 km/h
